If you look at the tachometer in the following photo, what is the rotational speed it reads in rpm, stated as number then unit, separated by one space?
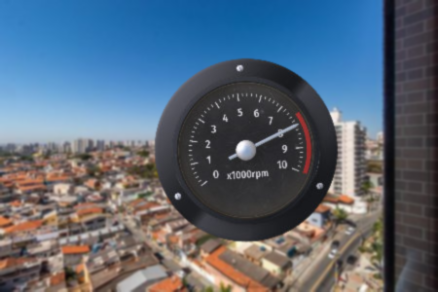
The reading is 8000 rpm
